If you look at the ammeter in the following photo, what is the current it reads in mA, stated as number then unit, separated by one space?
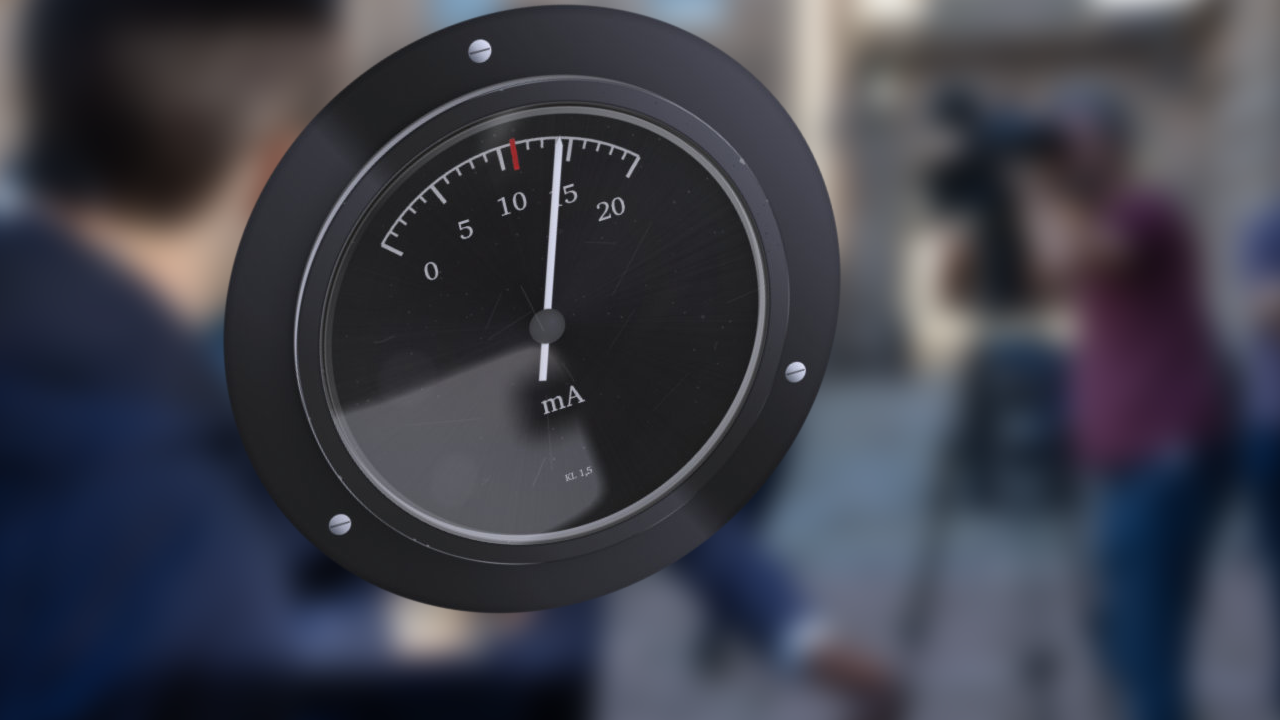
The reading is 14 mA
